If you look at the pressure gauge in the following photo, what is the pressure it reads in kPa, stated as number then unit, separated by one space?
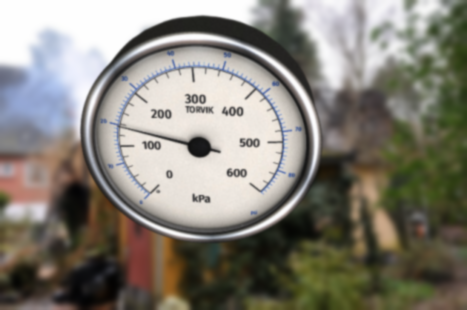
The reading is 140 kPa
